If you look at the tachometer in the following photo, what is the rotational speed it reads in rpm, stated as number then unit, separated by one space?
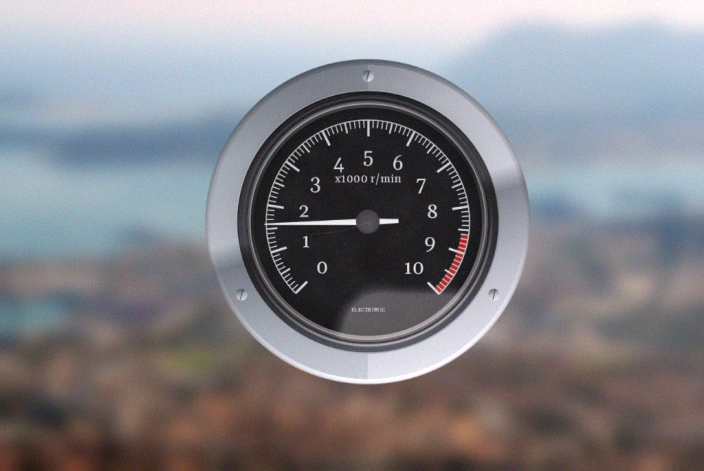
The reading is 1600 rpm
